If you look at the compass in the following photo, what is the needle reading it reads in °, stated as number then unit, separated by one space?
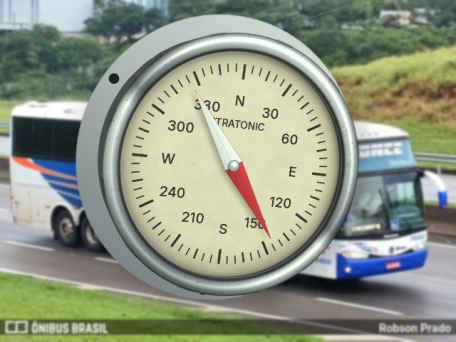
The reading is 145 °
